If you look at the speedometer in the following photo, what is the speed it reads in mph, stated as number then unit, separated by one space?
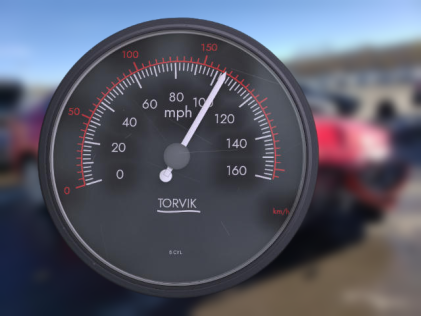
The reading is 104 mph
